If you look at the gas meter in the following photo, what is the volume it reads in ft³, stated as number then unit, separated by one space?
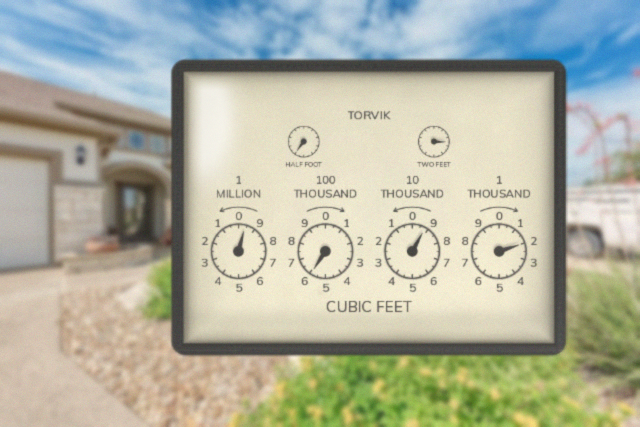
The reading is 959200 ft³
